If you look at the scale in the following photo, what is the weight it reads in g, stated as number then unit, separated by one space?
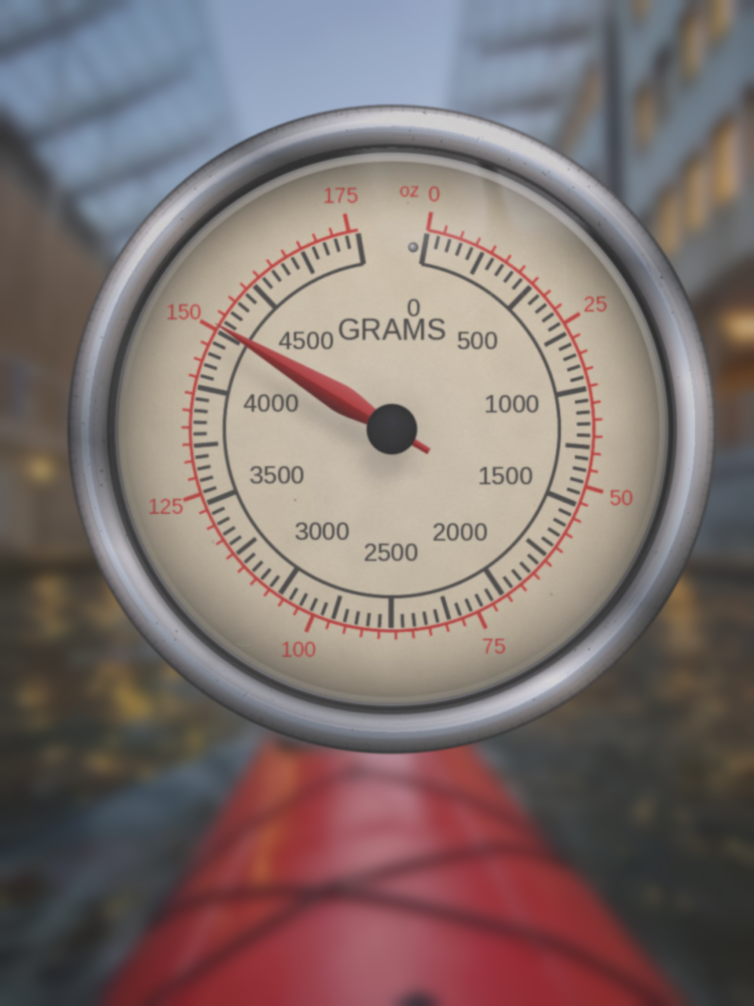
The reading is 4275 g
